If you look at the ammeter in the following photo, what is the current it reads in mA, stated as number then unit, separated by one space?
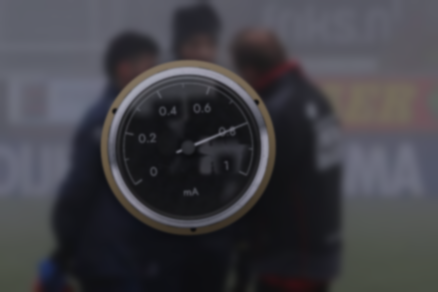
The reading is 0.8 mA
